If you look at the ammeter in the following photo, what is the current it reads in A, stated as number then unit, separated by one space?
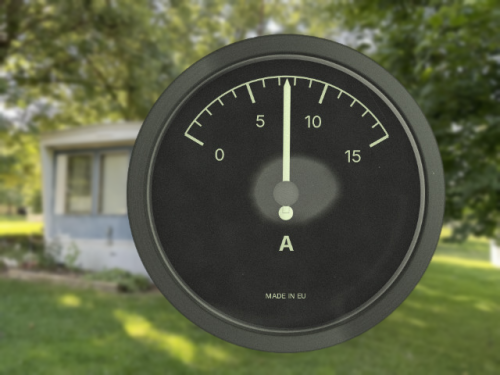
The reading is 7.5 A
